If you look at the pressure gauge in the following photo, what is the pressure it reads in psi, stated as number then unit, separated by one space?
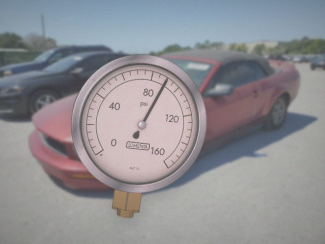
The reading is 90 psi
